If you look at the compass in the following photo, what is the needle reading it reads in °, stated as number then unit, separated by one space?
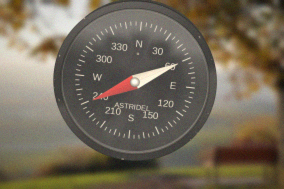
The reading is 240 °
